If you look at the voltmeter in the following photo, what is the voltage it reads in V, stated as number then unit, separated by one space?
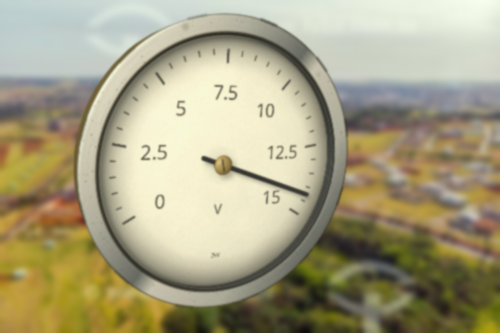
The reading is 14.25 V
